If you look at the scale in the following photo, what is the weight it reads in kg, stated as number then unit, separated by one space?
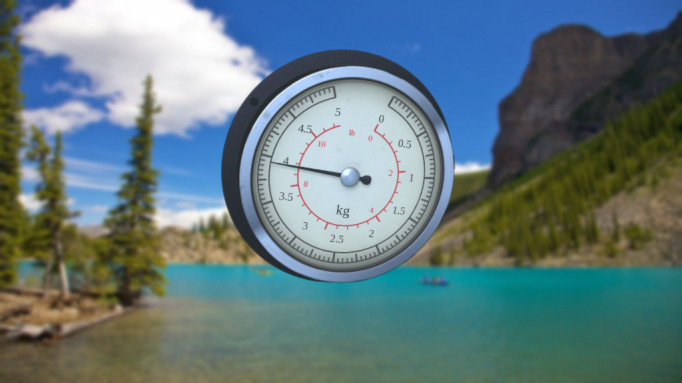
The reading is 3.95 kg
